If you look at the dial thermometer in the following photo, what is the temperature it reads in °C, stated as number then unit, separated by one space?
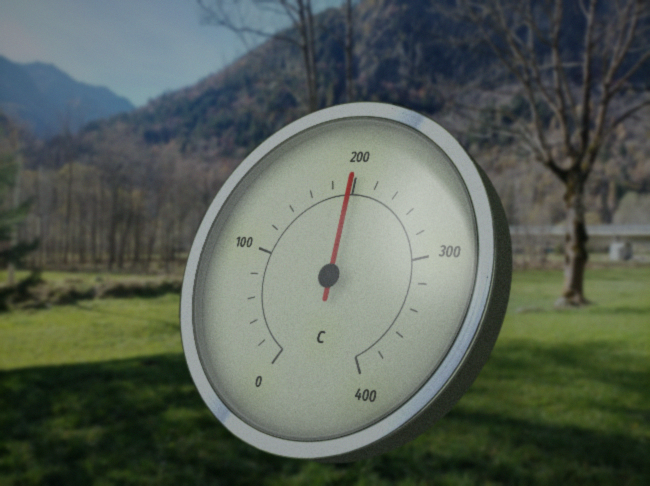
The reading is 200 °C
